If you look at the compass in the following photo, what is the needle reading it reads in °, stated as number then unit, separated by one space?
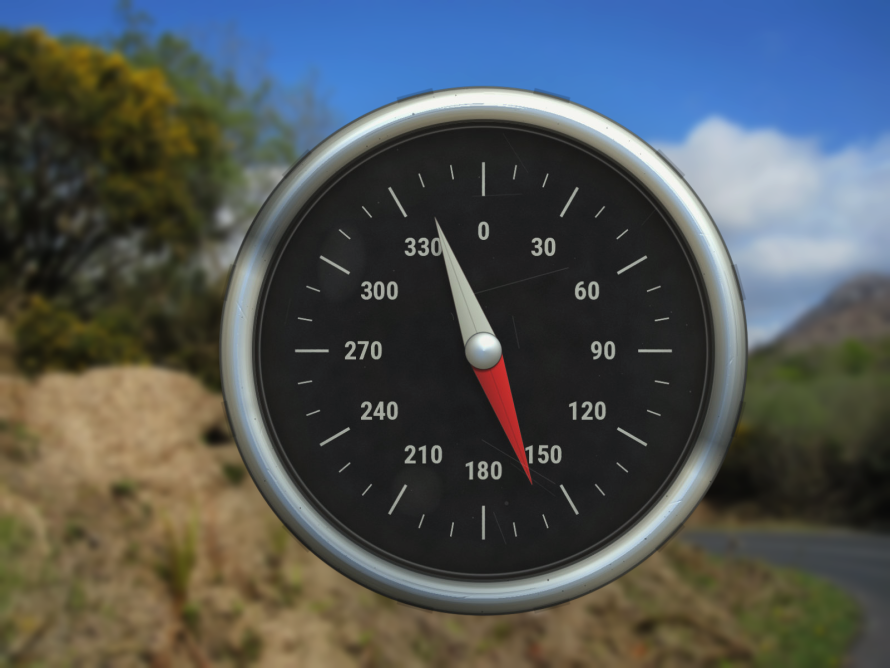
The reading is 160 °
